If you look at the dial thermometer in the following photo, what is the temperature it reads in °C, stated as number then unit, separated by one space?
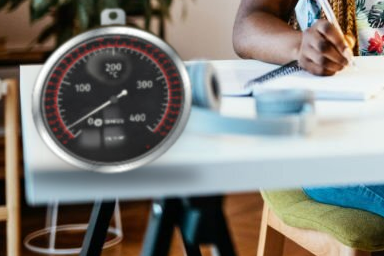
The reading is 20 °C
